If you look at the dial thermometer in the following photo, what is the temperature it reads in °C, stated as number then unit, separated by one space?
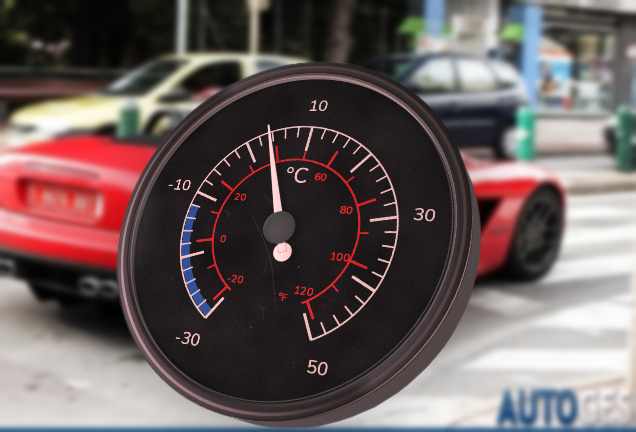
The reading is 4 °C
